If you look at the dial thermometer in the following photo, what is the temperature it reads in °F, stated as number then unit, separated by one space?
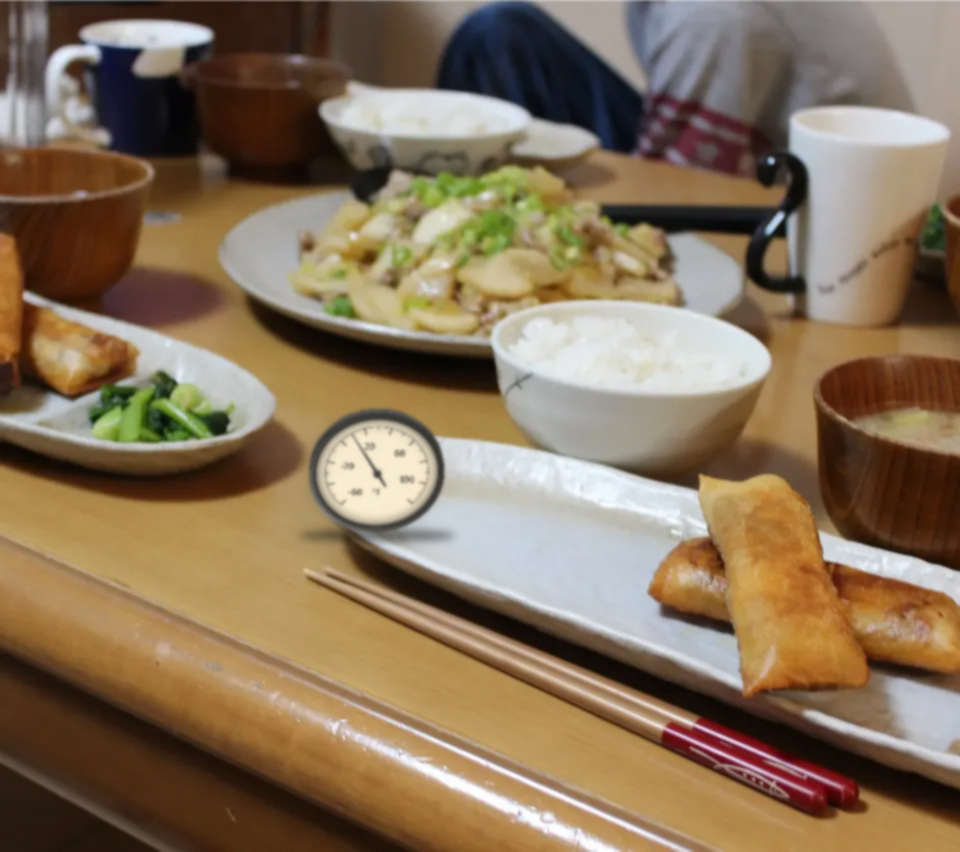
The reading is 10 °F
